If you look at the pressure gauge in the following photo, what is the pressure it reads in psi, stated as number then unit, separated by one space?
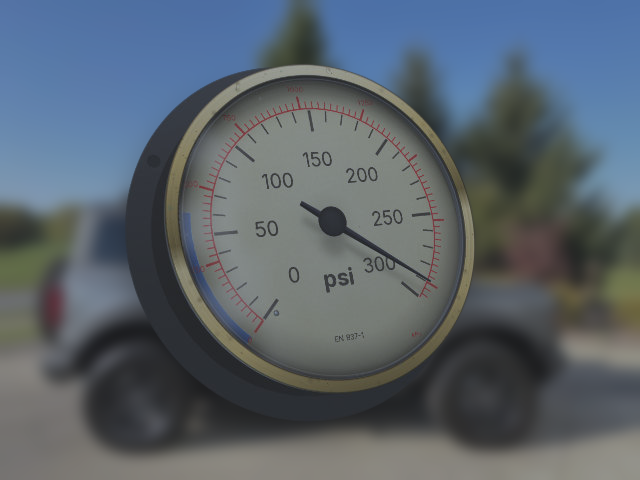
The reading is 290 psi
